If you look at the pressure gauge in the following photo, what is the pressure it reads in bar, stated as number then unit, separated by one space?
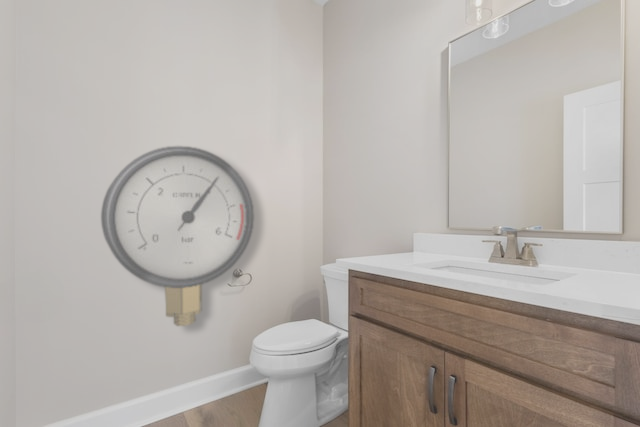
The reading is 4 bar
